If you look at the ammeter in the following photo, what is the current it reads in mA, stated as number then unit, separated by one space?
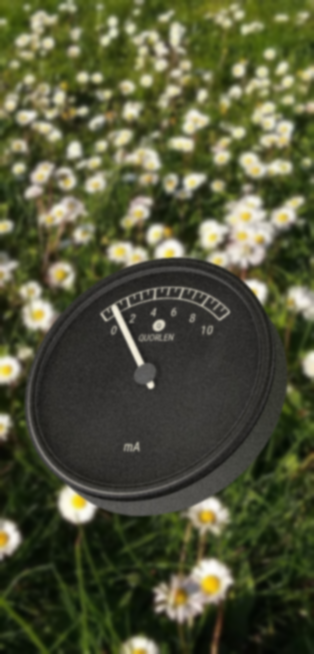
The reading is 1 mA
